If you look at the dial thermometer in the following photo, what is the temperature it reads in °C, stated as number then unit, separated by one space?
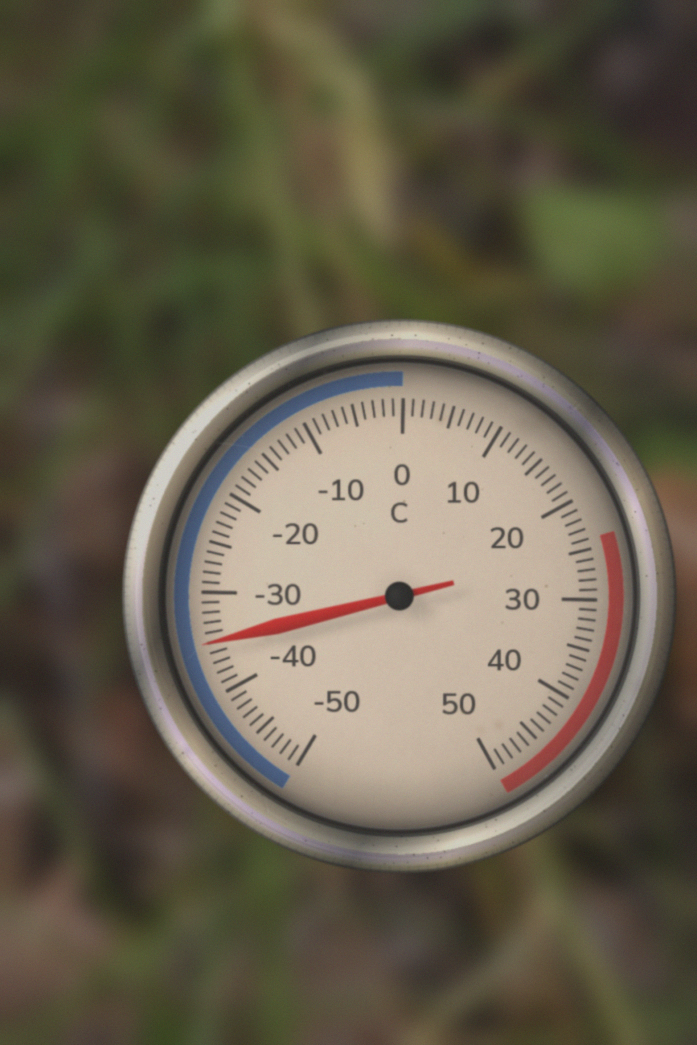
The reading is -35 °C
